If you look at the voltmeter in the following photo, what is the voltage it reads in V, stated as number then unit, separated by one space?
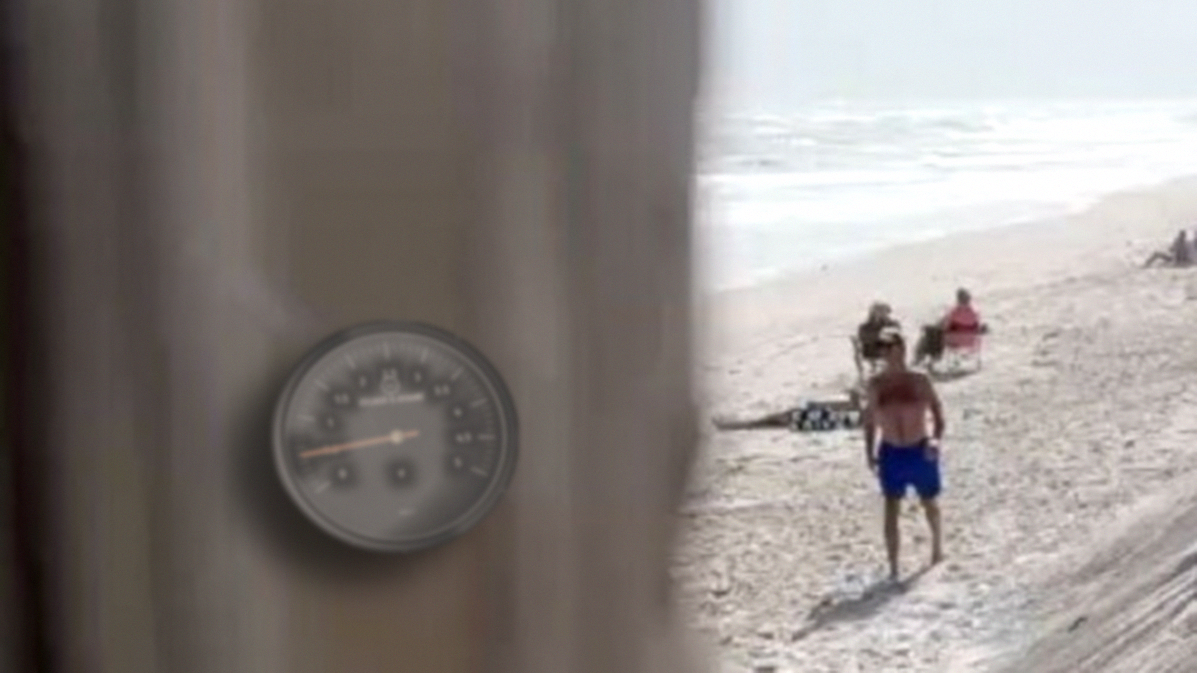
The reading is 0.5 V
